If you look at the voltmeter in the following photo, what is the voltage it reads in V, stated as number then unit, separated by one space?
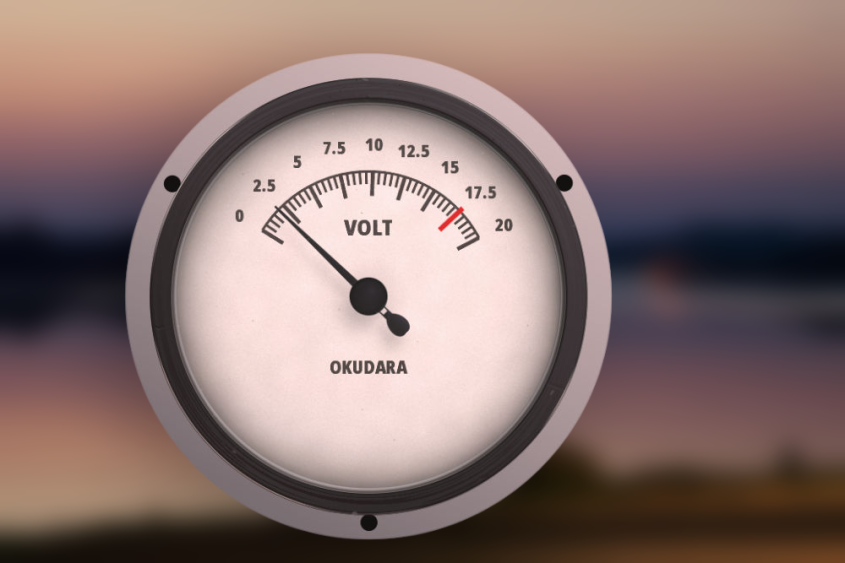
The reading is 2 V
